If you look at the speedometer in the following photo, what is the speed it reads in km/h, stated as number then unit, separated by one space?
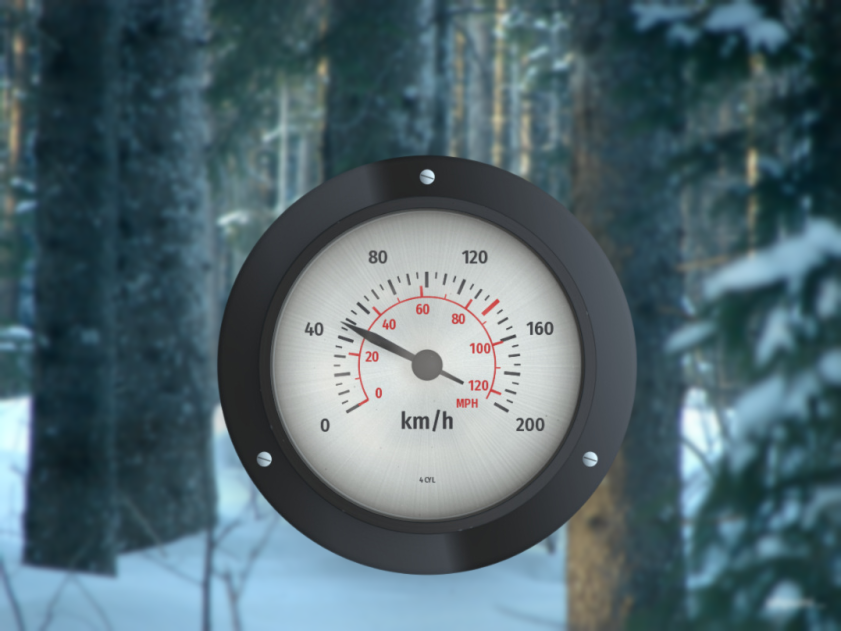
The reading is 47.5 km/h
